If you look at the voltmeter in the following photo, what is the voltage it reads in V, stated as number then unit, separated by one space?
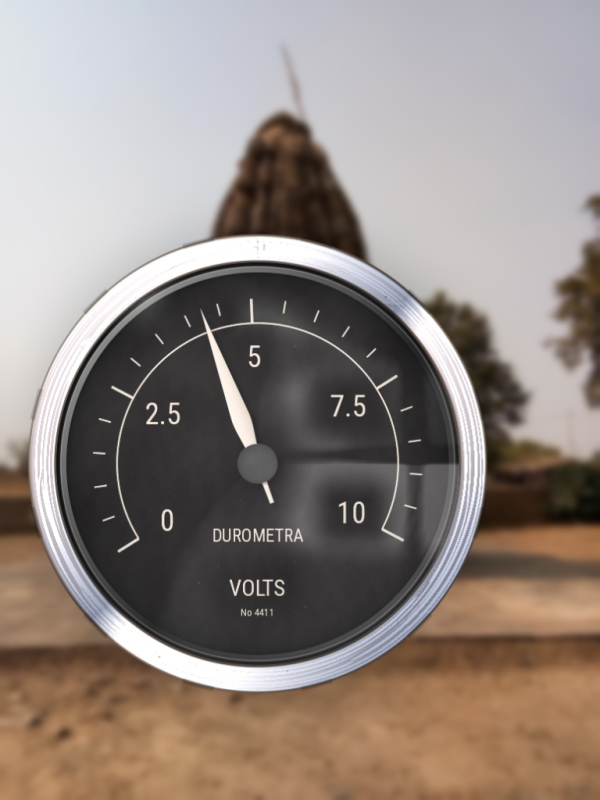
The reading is 4.25 V
